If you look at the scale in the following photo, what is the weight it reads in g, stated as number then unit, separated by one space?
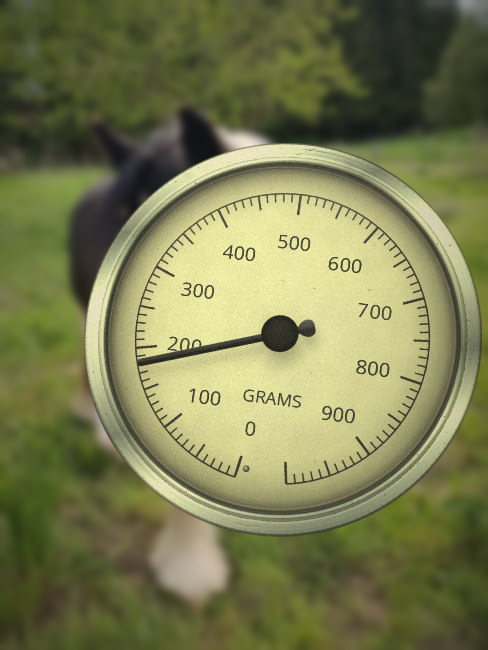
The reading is 180 g
